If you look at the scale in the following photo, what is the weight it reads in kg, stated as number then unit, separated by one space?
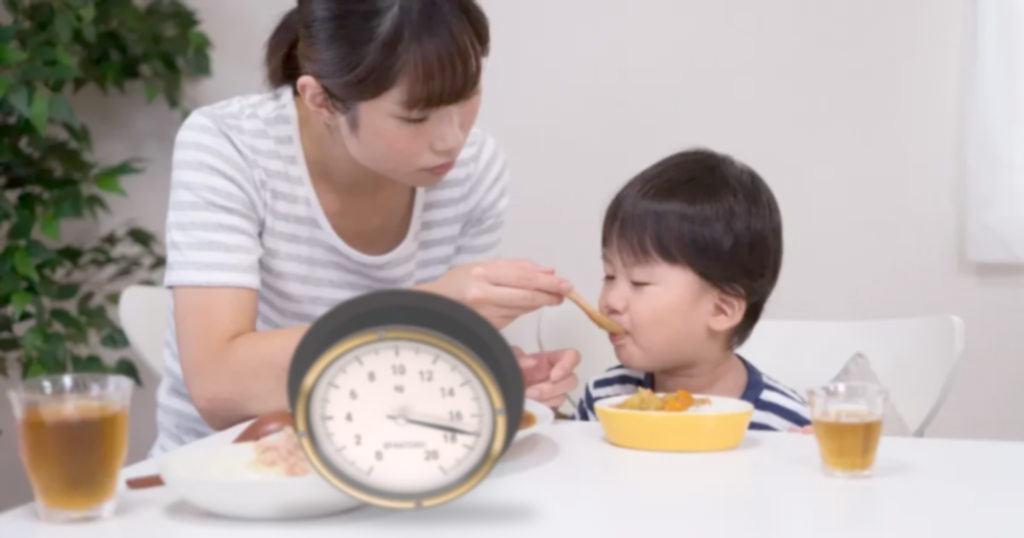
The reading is 17 kg
